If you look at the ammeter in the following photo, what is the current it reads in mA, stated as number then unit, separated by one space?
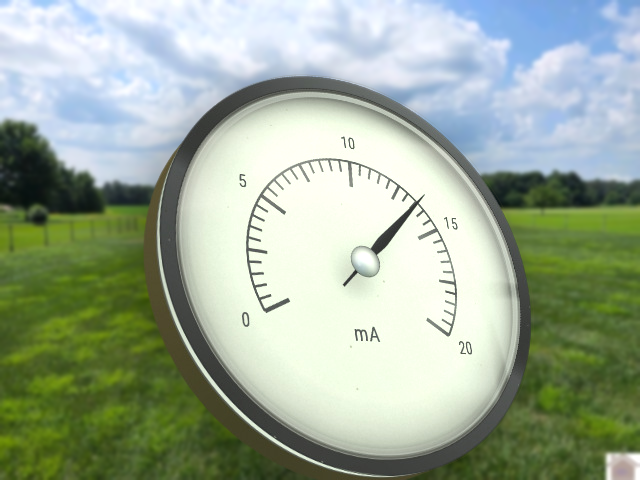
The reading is 13.5 mA
